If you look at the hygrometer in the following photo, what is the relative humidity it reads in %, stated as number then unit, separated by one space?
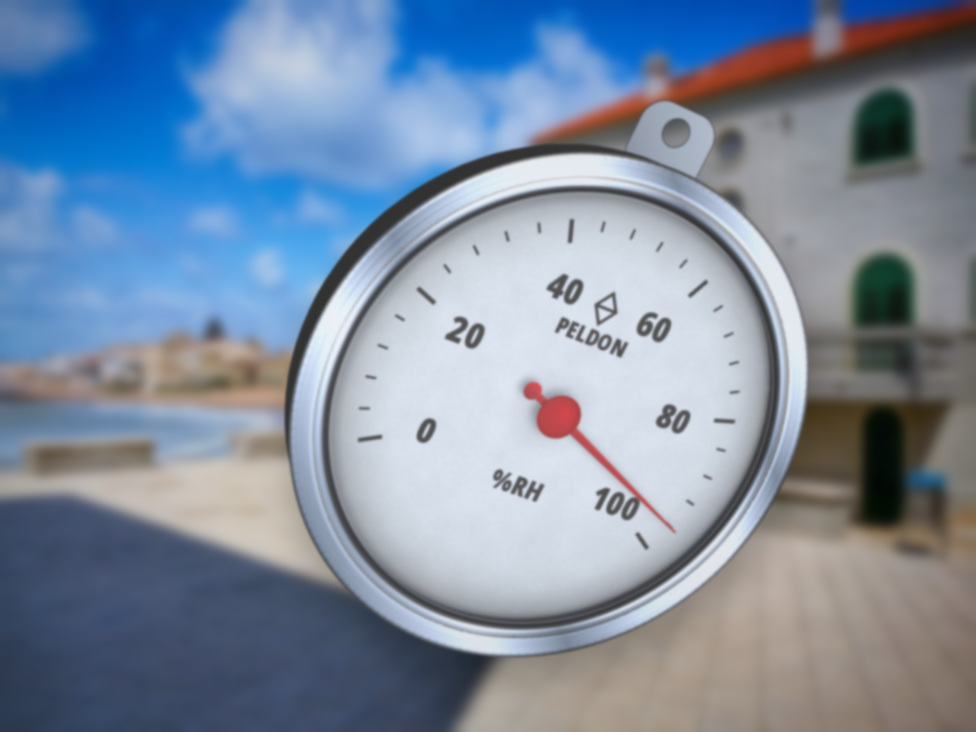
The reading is 96 %
